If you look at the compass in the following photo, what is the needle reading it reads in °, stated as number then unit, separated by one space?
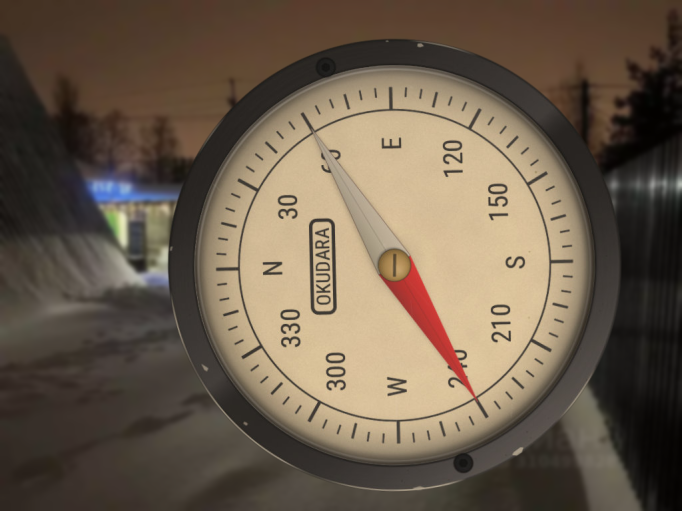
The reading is 240 °
